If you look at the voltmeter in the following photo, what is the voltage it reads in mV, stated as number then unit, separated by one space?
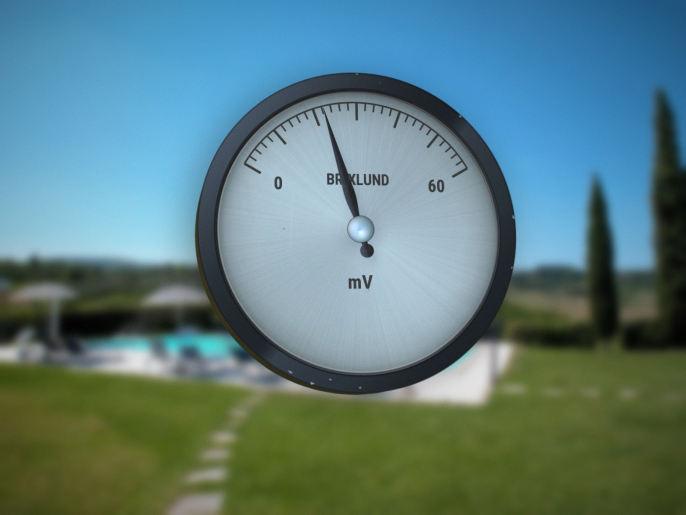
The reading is 22 mV
